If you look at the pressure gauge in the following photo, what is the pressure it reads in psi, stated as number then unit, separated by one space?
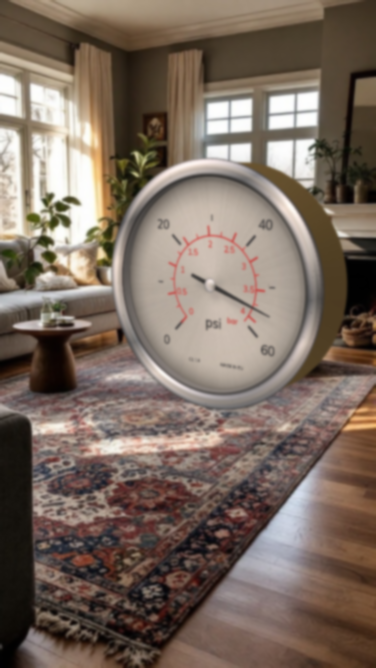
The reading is 55 psi
